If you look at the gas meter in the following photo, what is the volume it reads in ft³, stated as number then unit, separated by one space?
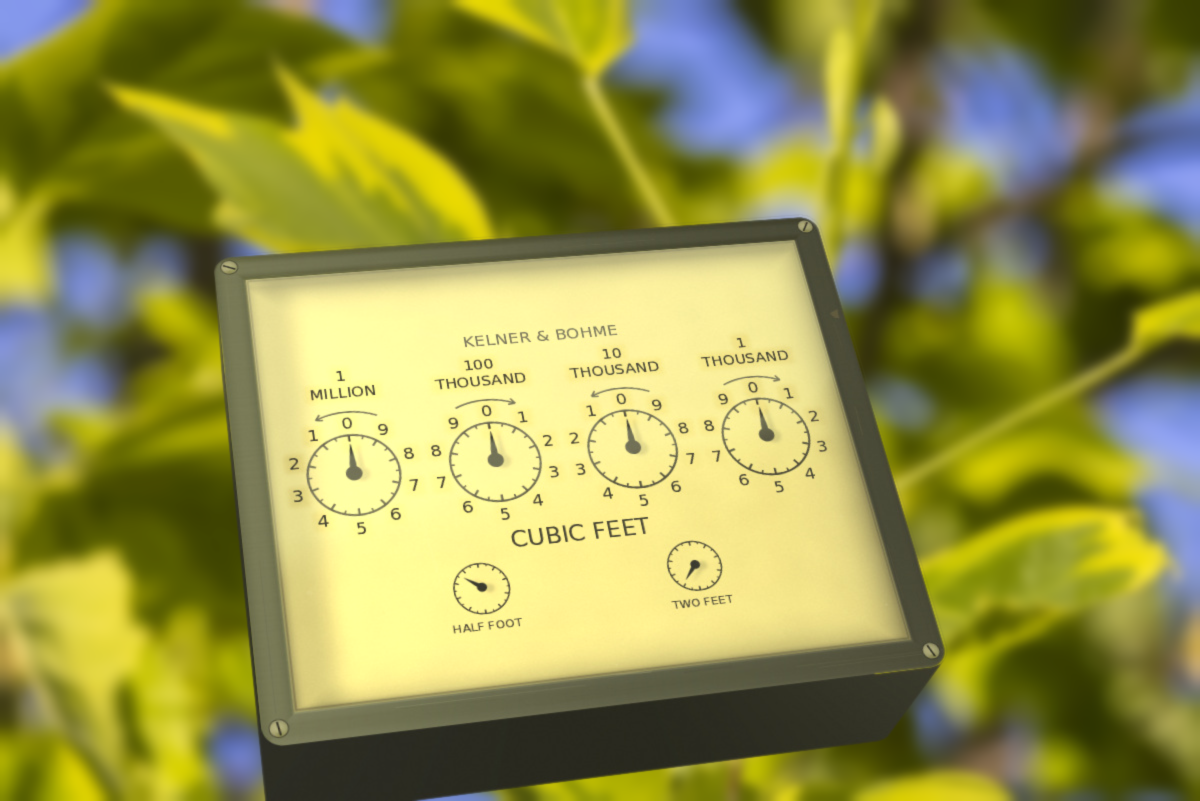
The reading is 0 ft³
